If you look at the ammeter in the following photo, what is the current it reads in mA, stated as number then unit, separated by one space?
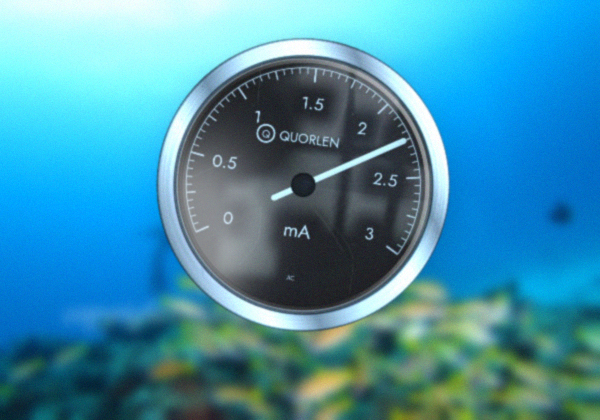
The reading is 2.25 mA
